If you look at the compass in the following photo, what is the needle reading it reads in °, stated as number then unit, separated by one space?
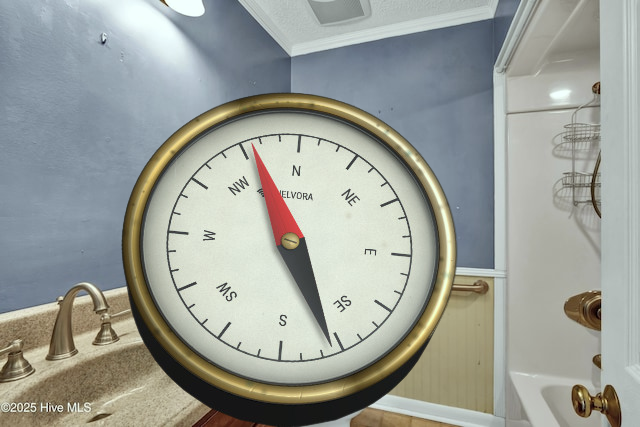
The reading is 335 °
